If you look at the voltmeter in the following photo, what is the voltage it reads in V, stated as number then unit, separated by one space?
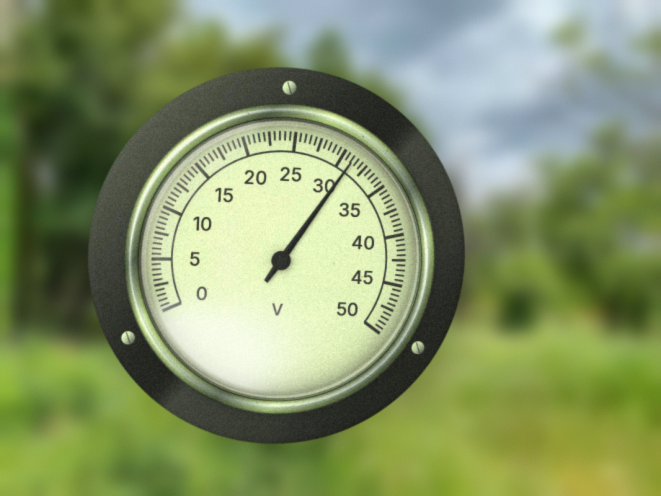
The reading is 31 V
